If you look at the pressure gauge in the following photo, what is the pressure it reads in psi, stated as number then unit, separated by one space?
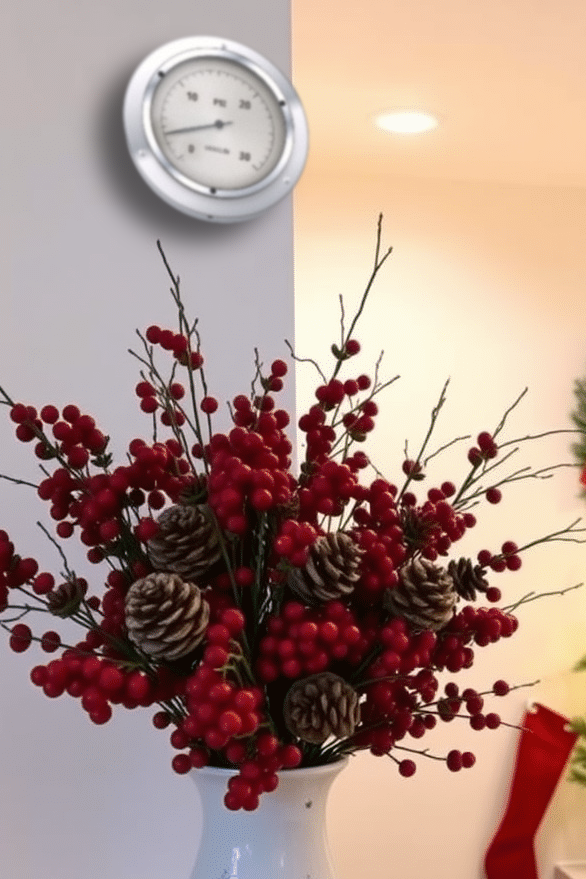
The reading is 3 psi
